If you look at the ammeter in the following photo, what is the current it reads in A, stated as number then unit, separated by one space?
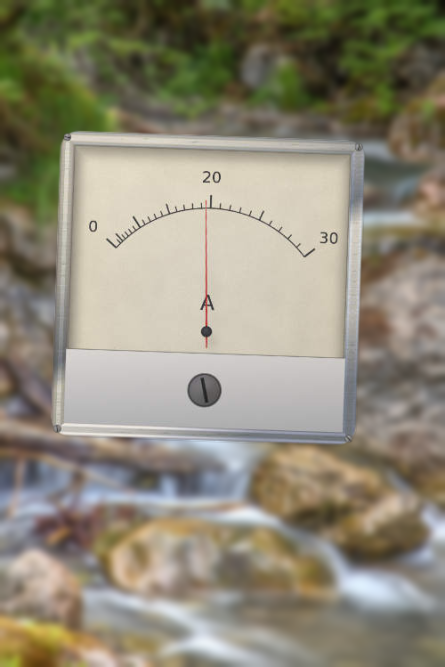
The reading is 19.5 A
